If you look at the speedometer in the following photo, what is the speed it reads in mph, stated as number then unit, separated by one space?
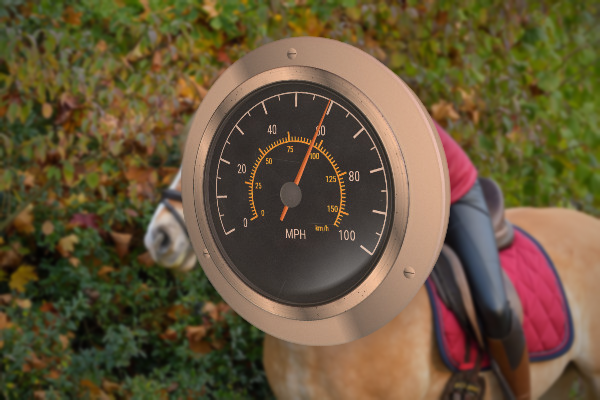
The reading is 60 mph
